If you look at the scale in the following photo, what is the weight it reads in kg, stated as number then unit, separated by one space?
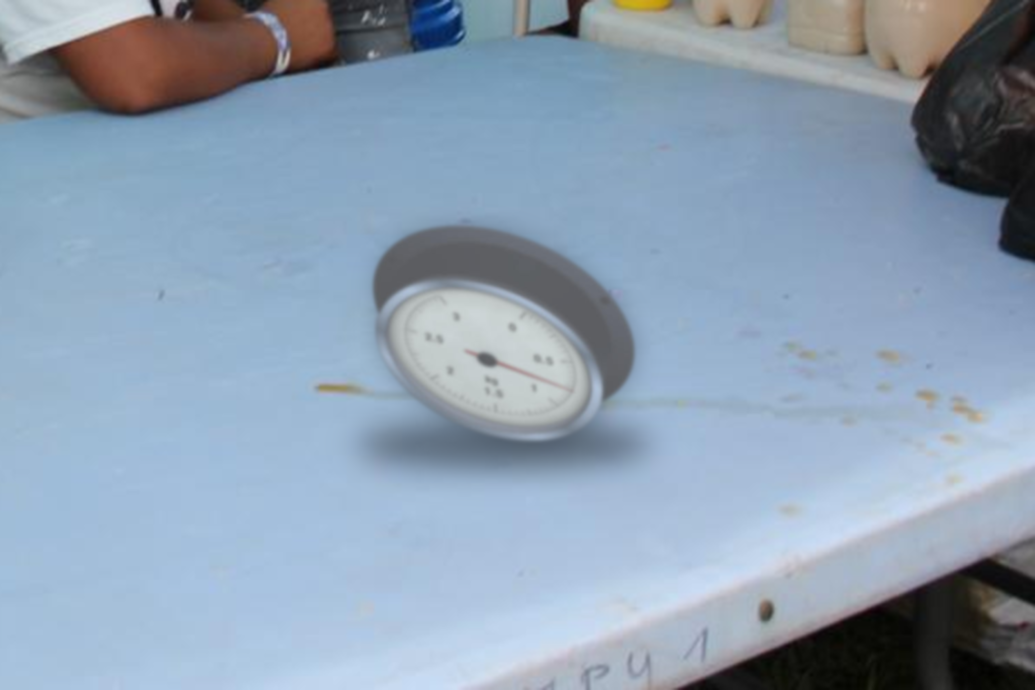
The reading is 0.75 kg
